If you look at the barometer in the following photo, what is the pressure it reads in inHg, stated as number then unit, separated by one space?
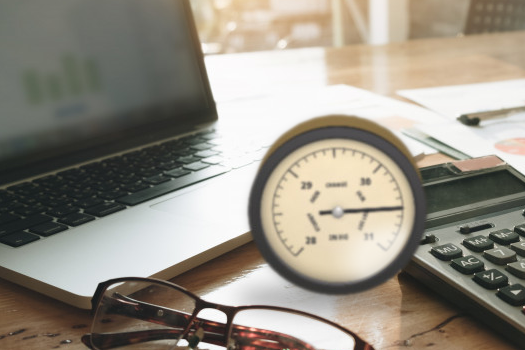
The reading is 30.5 inHg
